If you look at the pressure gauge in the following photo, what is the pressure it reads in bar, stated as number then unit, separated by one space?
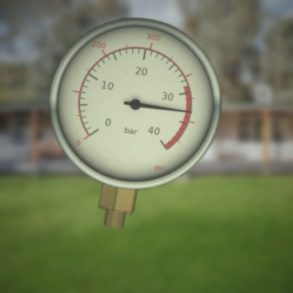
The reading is 33 bar
